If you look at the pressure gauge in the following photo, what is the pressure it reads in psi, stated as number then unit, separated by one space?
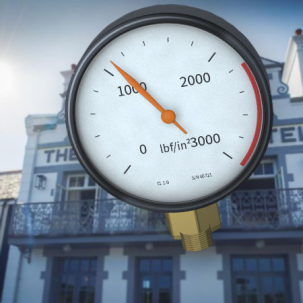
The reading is 1100 psi
